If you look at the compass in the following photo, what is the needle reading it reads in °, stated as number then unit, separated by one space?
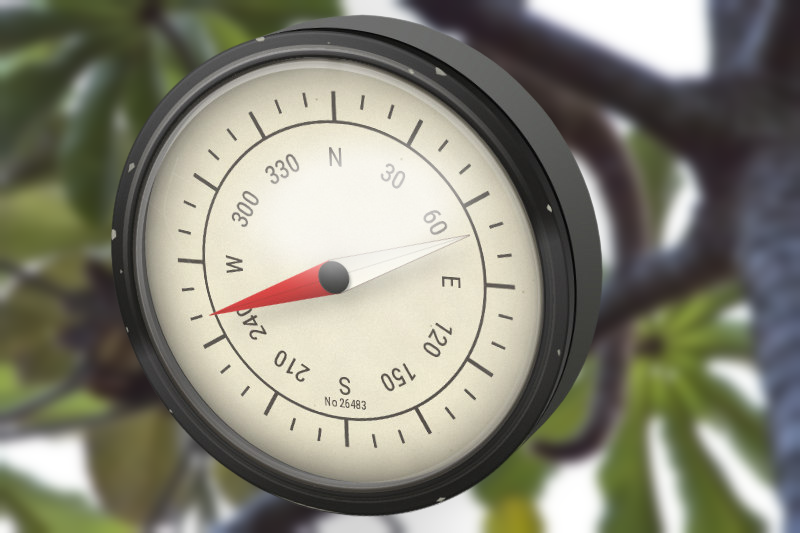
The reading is 250 °
